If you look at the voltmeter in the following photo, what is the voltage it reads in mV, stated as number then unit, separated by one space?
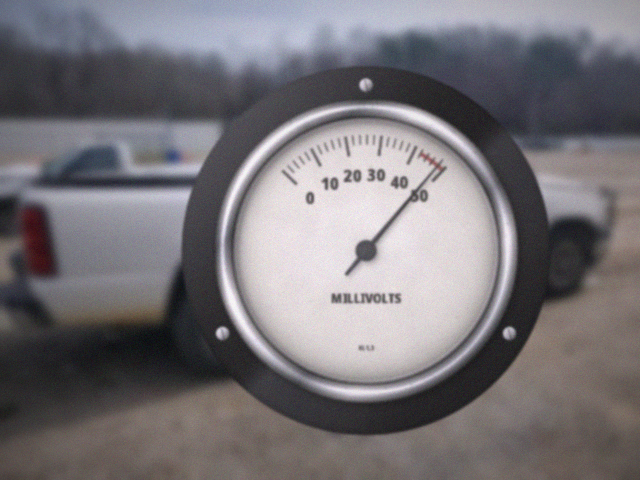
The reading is 48 mV
